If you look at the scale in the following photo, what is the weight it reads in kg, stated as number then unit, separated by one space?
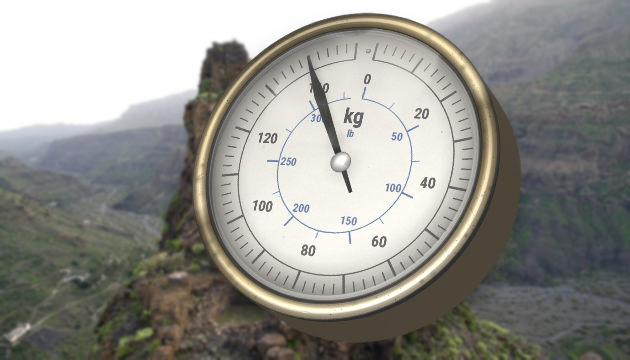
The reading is 140 kg
